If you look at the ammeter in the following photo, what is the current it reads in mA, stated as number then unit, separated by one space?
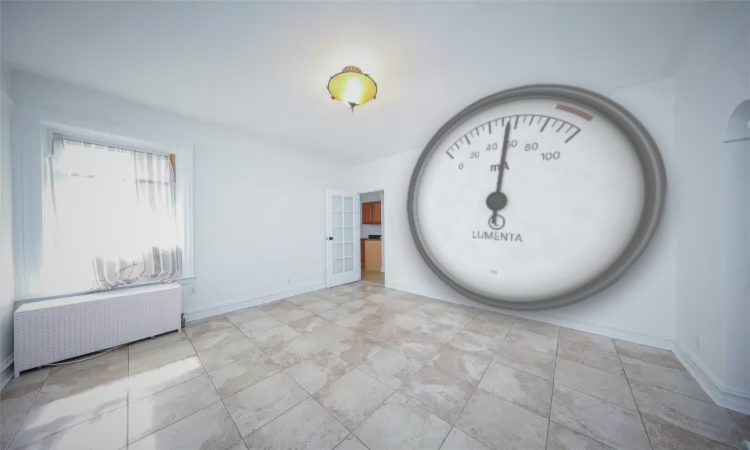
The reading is 55 mA
